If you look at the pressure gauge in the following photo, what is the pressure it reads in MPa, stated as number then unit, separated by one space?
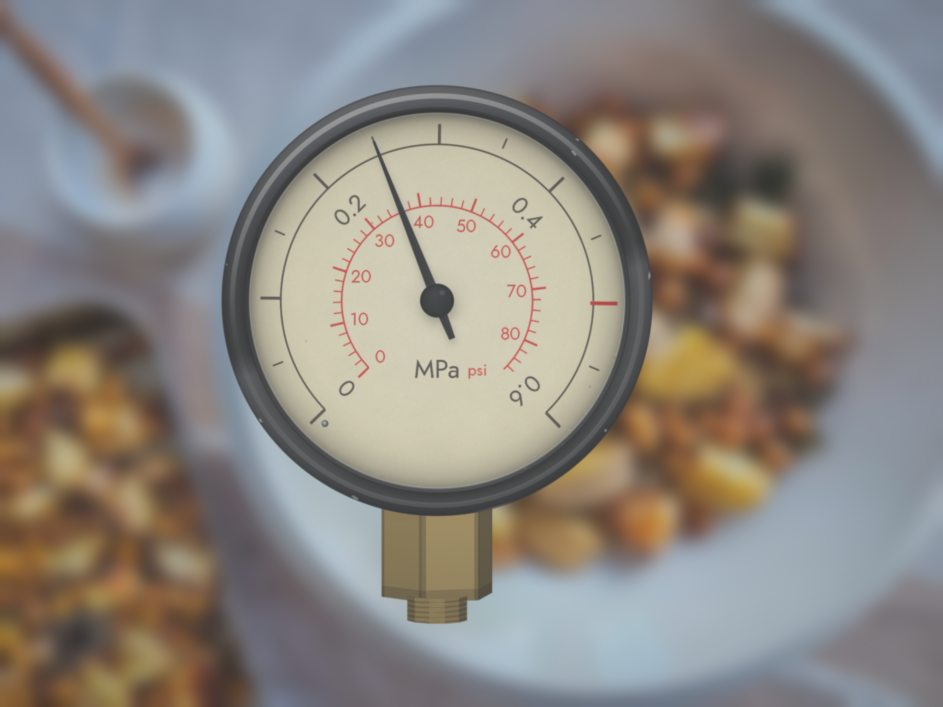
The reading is 0.25 MPa
